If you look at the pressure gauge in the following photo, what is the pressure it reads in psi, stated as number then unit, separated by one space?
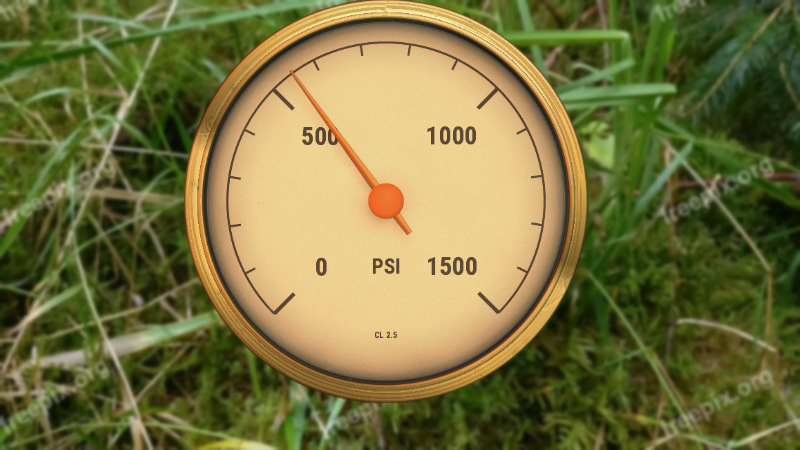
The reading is 550 psi
